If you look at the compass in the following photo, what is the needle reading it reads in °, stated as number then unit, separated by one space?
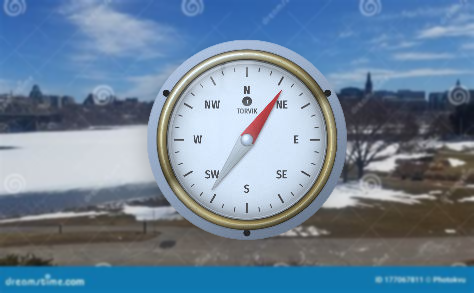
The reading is 35 °
